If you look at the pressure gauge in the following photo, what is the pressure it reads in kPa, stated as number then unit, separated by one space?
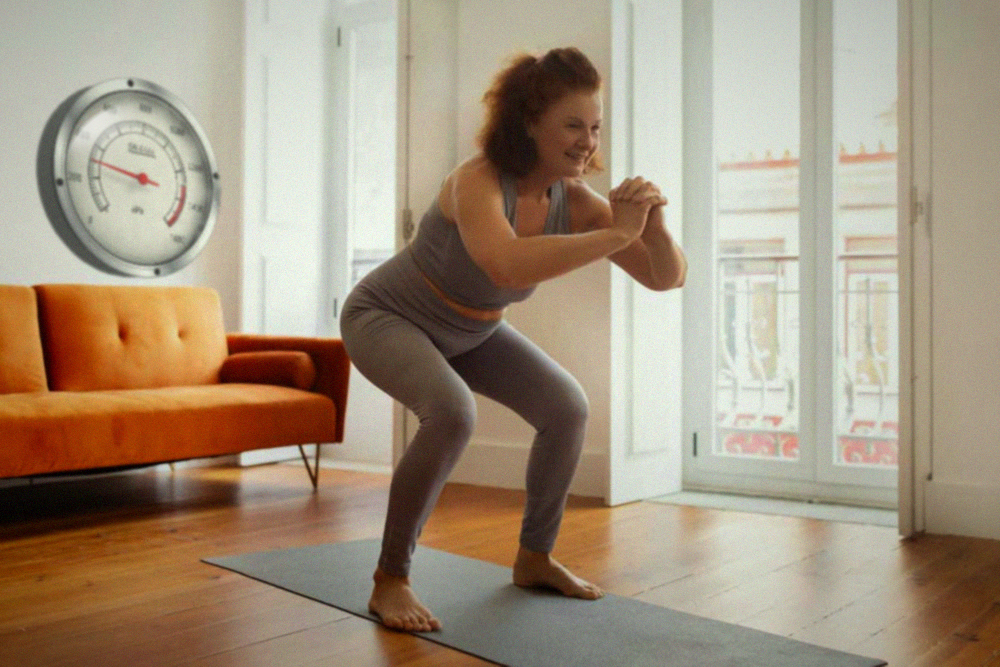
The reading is 300 kPa
